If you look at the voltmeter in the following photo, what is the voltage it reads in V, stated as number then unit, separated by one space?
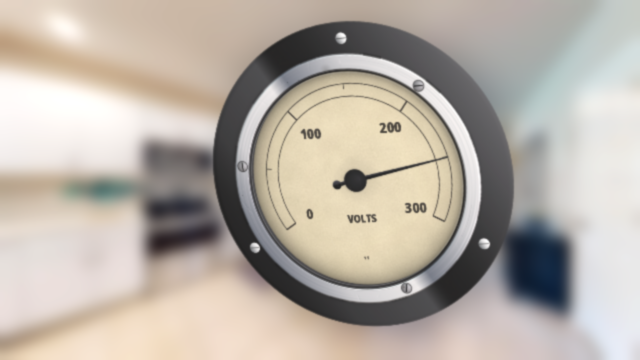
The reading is 250 V
